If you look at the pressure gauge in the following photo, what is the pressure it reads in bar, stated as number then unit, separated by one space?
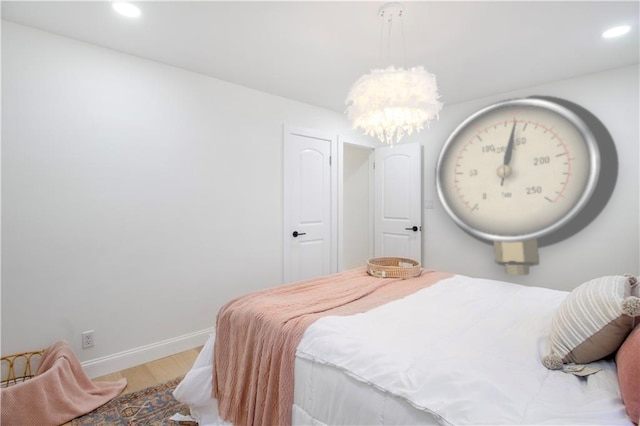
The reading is 140 bar
